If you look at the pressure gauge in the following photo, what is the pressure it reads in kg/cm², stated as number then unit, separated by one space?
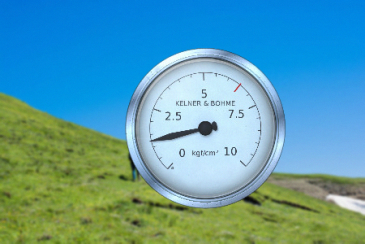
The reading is 1.25 kg/cm²
